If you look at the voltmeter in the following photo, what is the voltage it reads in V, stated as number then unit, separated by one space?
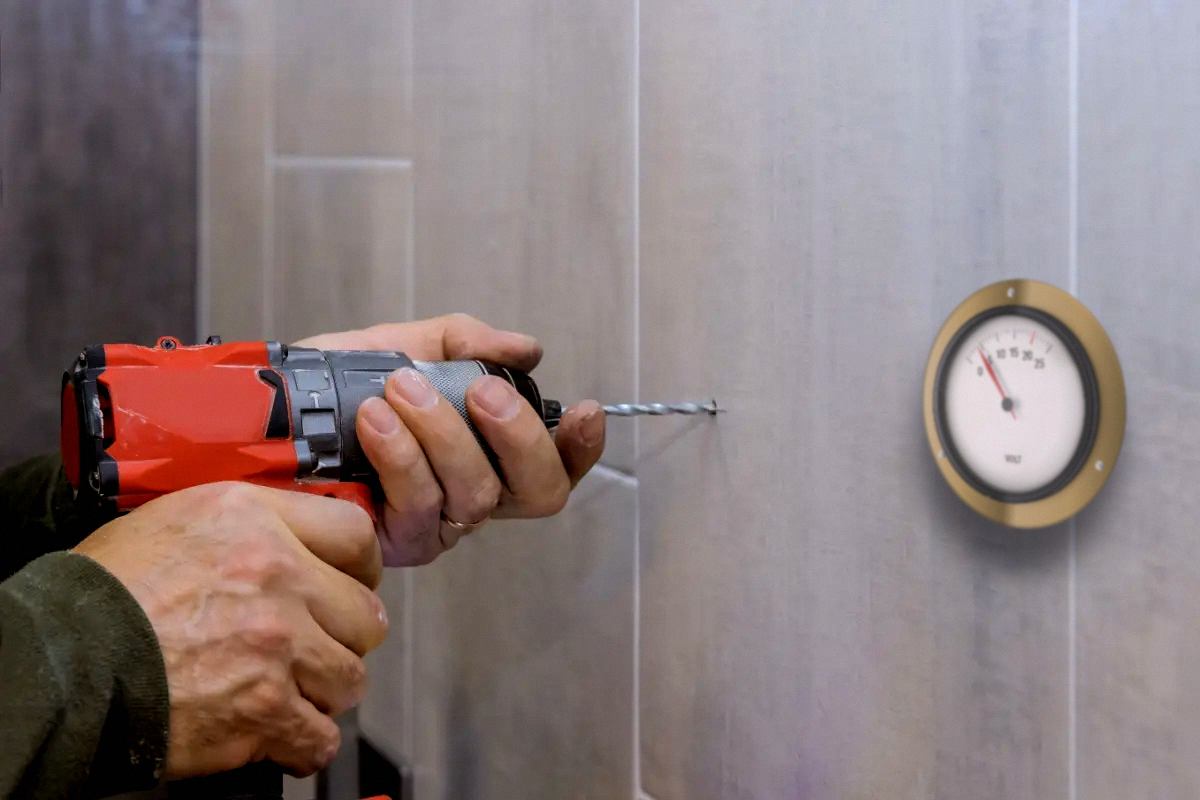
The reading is 5 V
